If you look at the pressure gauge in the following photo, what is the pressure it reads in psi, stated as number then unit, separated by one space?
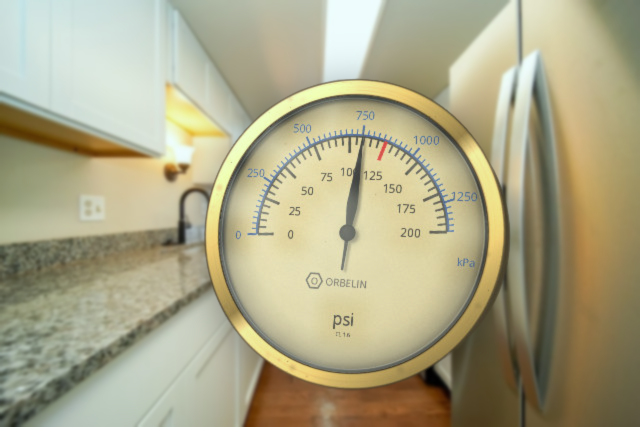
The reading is 110 psi
